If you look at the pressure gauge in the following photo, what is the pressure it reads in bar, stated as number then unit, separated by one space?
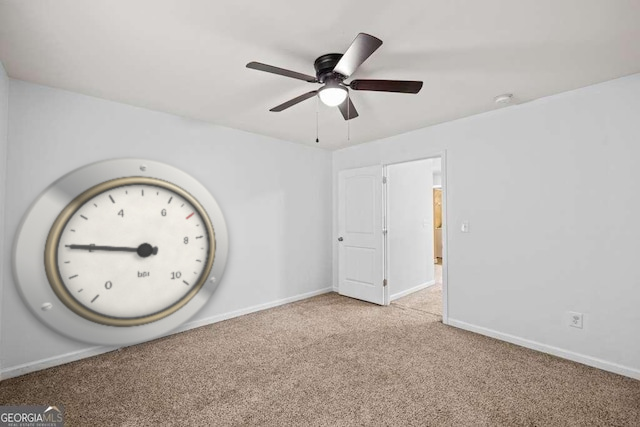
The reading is 2 bar
